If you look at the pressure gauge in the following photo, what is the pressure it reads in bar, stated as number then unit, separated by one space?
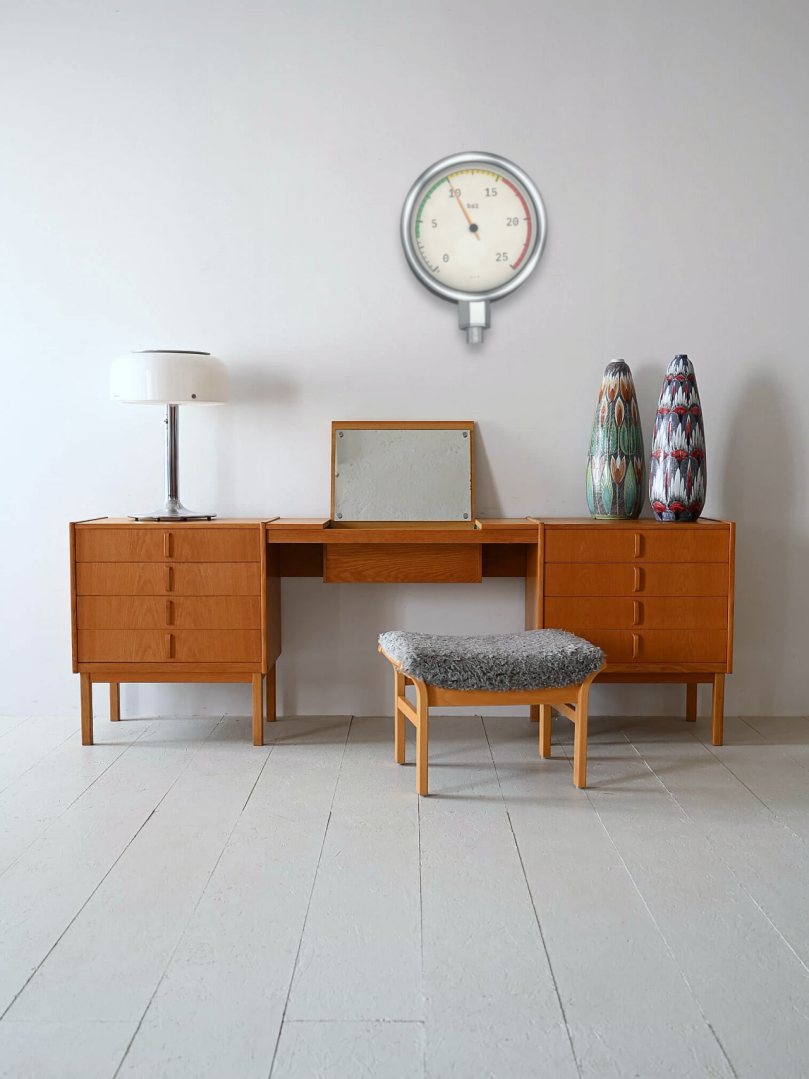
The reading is 10 bar
